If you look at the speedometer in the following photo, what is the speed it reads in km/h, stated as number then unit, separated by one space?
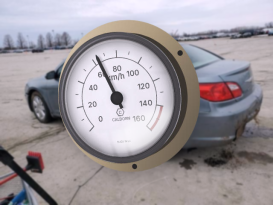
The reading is 65 km/h
